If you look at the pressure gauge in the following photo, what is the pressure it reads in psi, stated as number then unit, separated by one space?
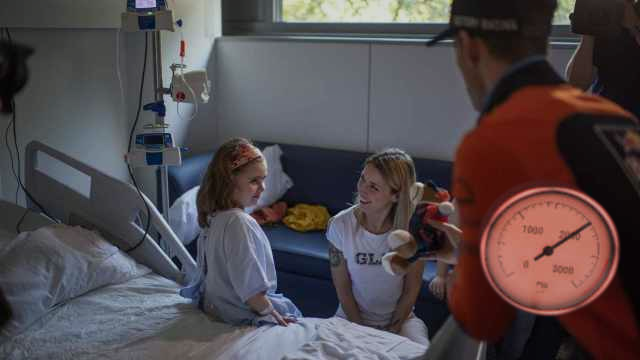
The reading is 2000 psi
